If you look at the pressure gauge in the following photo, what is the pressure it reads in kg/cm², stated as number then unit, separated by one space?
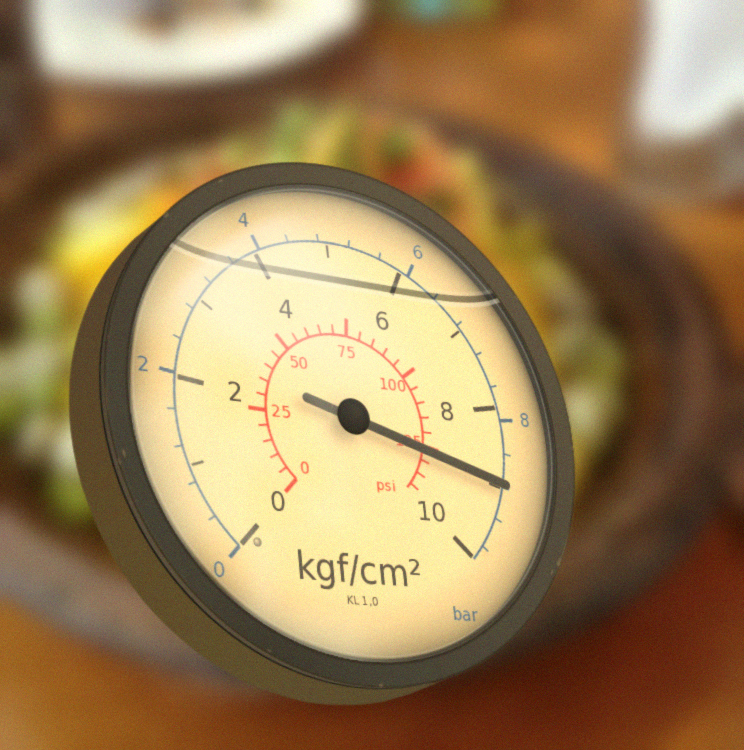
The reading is 9 kg/cm²
